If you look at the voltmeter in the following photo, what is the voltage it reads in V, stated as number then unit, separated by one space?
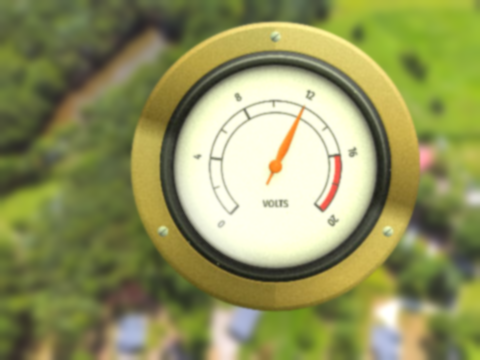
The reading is 12 V
